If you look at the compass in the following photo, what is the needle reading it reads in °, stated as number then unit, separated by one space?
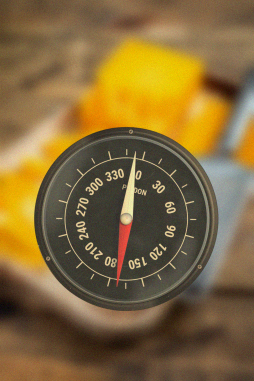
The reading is 172.5 °
